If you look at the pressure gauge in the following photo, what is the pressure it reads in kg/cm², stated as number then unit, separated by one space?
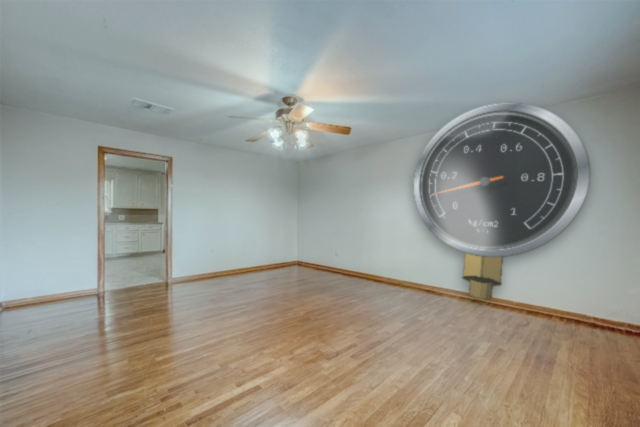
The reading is 0.1 kg/cm²
